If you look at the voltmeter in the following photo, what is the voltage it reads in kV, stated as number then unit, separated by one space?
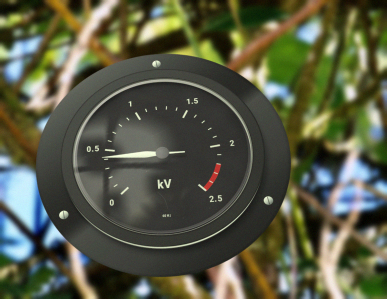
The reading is 0.4 kV
